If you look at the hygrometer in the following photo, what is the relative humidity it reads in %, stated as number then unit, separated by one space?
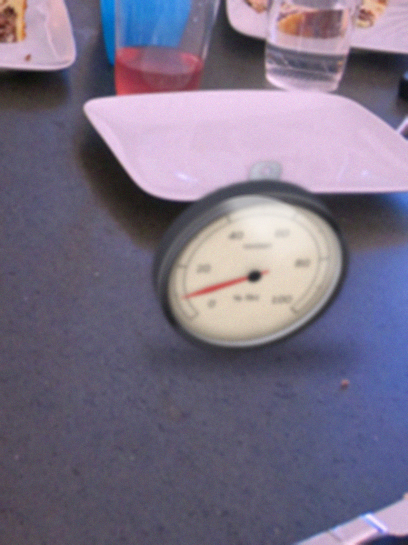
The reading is 10 %
